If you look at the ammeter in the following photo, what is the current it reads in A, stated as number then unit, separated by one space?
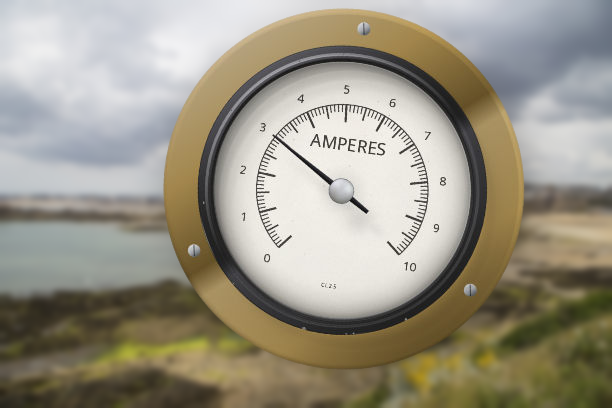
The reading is 3 A
